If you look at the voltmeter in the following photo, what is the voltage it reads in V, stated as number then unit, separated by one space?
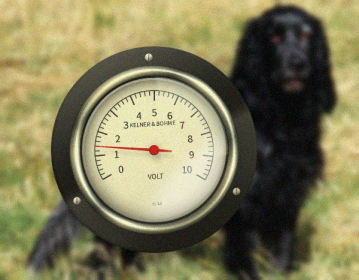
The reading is 1.4 V
